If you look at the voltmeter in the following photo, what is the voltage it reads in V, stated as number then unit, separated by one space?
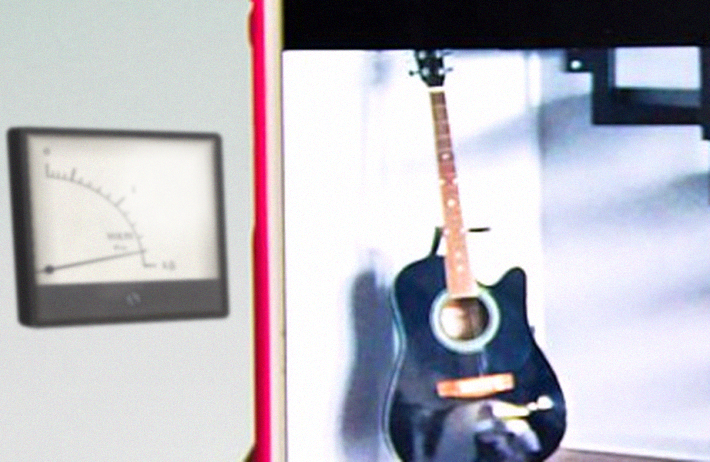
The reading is 1.4 V
